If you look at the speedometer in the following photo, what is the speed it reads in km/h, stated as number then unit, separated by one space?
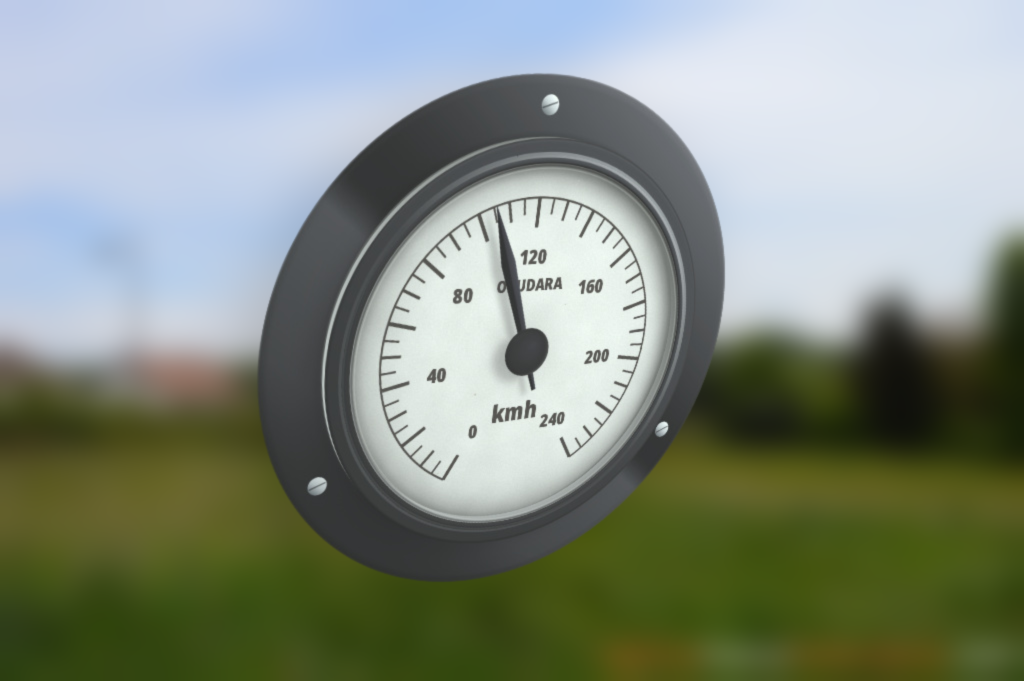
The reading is 105 km/h
